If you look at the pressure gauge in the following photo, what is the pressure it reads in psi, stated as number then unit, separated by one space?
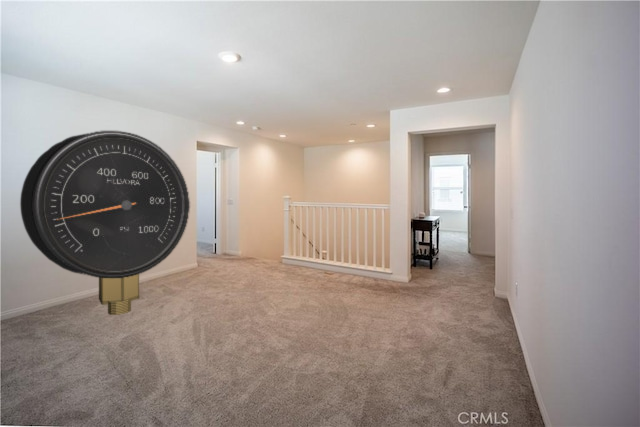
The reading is 120 psi
